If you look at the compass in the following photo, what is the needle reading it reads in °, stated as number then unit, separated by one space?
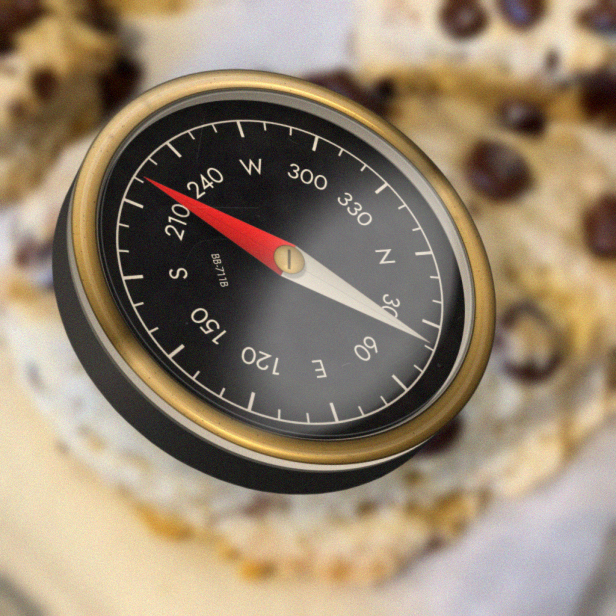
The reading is 220 °
